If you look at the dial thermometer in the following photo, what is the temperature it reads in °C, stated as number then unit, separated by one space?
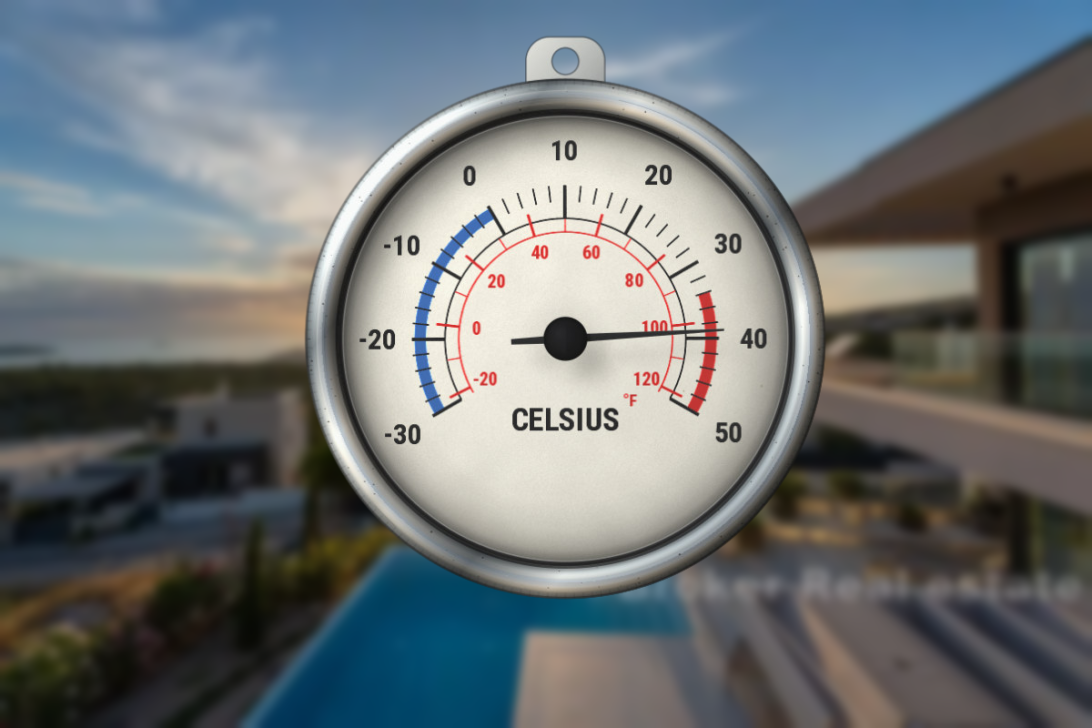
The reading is 39 °C
